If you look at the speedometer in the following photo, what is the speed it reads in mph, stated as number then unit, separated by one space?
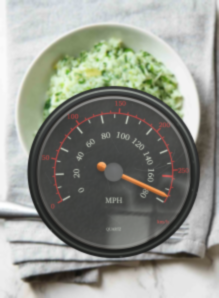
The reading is 175 mph
